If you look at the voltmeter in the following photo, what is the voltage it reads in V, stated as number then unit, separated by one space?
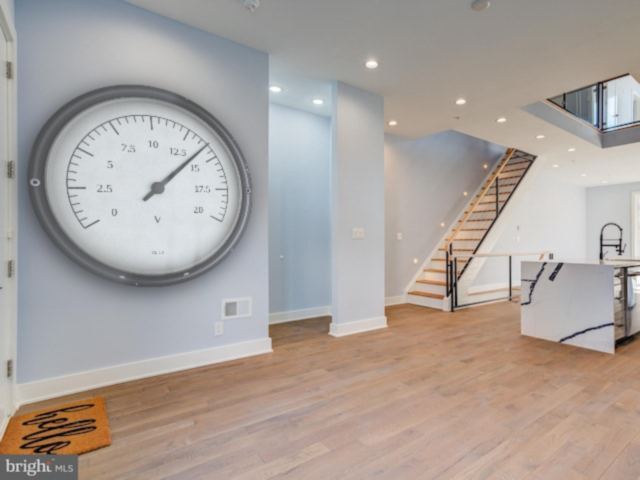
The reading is 14 V
